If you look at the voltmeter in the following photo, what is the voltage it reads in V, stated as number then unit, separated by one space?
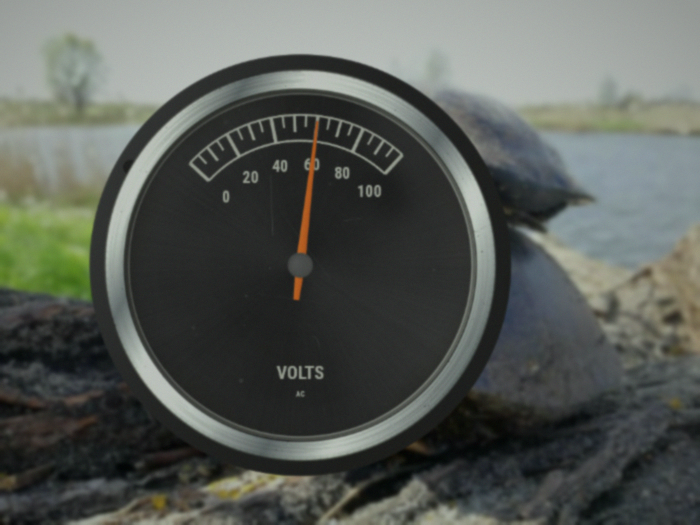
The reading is 60 V
